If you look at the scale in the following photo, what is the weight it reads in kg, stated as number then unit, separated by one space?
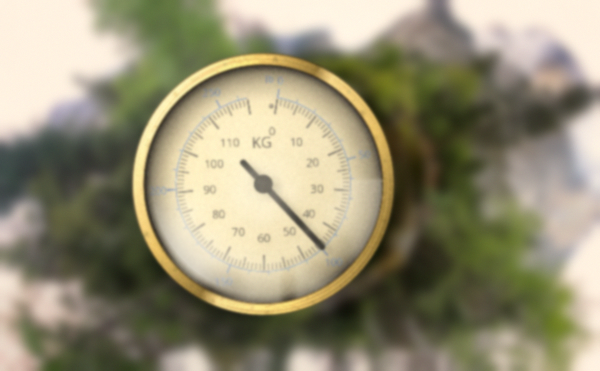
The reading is 45 kg
